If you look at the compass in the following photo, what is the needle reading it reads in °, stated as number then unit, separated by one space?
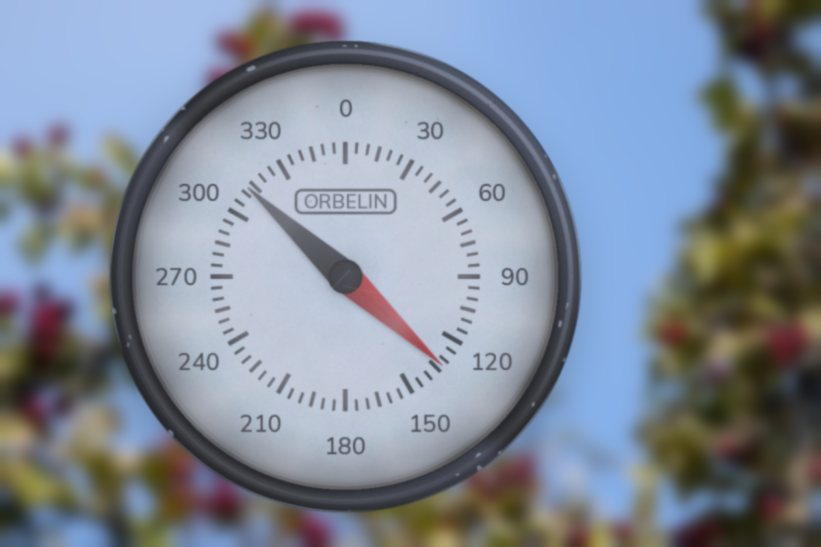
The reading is 132.5 °
